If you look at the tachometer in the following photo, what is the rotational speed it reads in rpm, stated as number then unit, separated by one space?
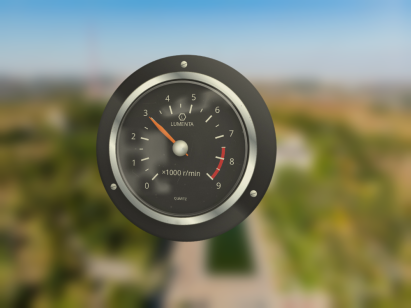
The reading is 3000 rpm
